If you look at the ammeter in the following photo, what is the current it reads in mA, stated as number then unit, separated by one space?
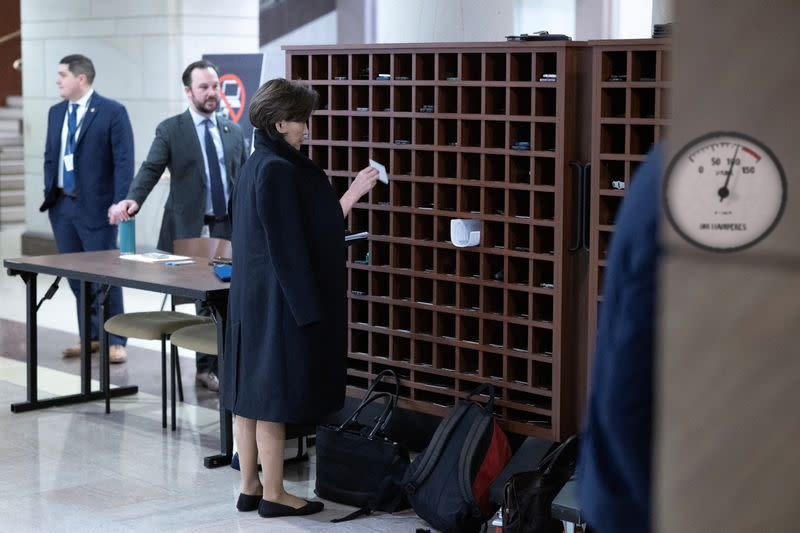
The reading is 100 mA
